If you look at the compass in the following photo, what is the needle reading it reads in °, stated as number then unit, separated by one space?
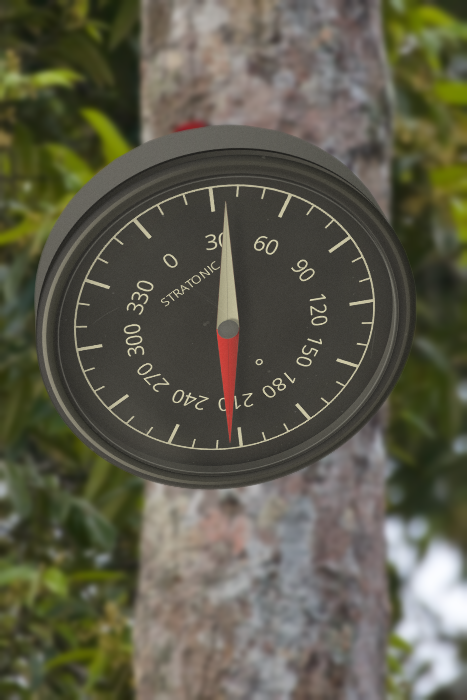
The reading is 215 °
